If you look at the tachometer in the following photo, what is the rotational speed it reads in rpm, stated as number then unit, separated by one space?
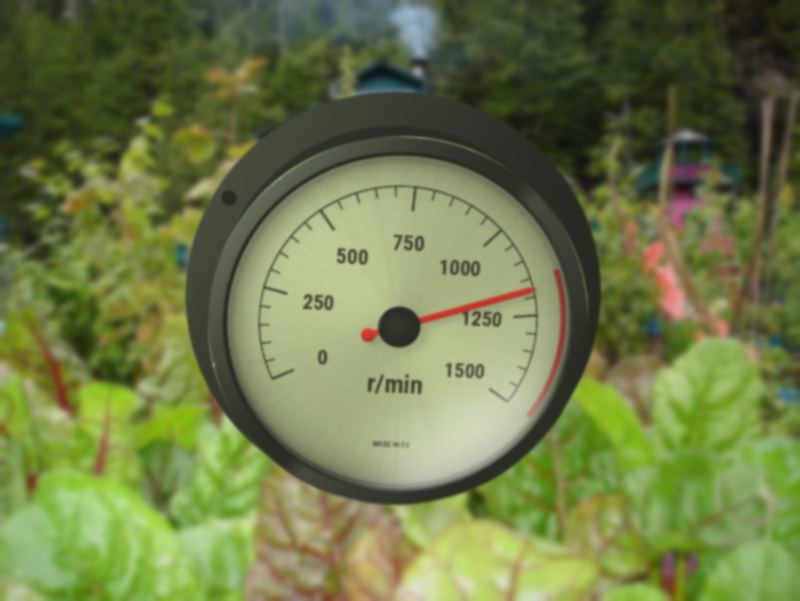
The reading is 1175 rpm
